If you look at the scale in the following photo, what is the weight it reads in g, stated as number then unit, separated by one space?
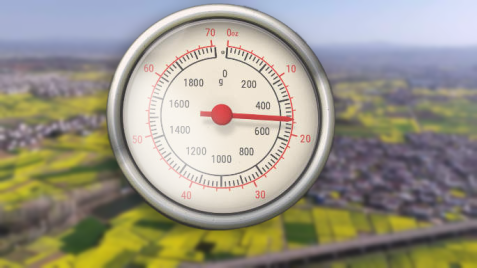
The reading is 500 g
